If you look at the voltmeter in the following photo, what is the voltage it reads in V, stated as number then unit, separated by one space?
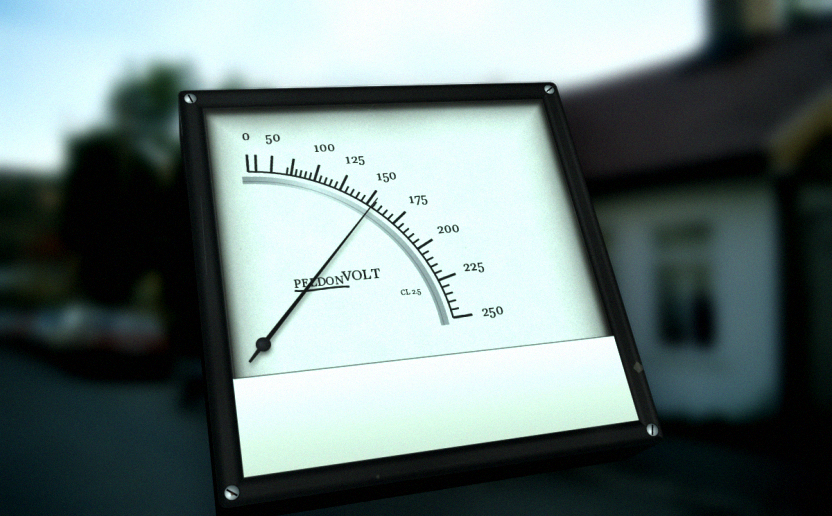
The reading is 155 V
